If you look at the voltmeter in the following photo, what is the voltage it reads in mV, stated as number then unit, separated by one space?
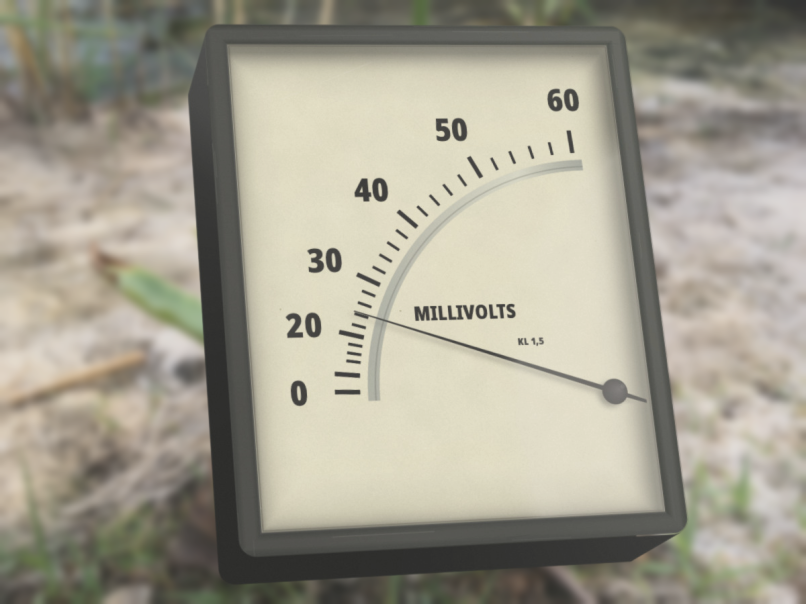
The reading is 24 mV
